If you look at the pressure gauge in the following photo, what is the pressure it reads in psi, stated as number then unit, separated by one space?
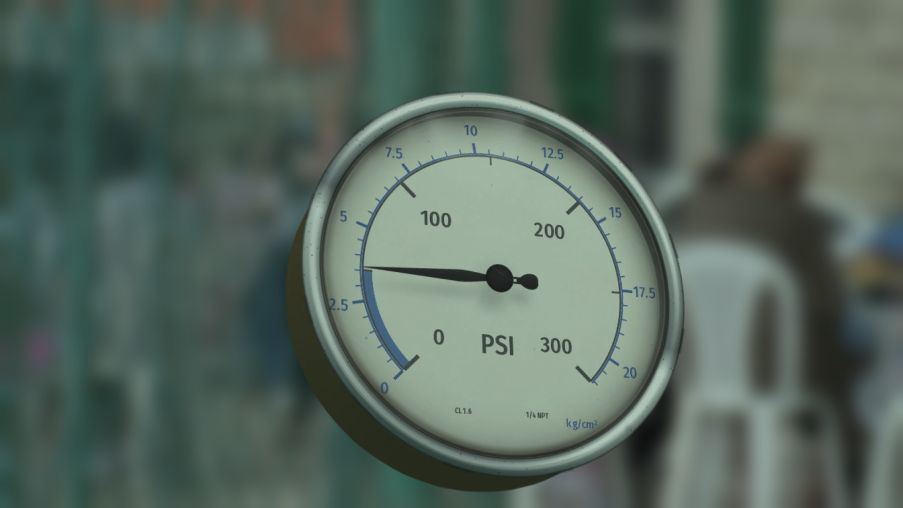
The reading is 50 psi
